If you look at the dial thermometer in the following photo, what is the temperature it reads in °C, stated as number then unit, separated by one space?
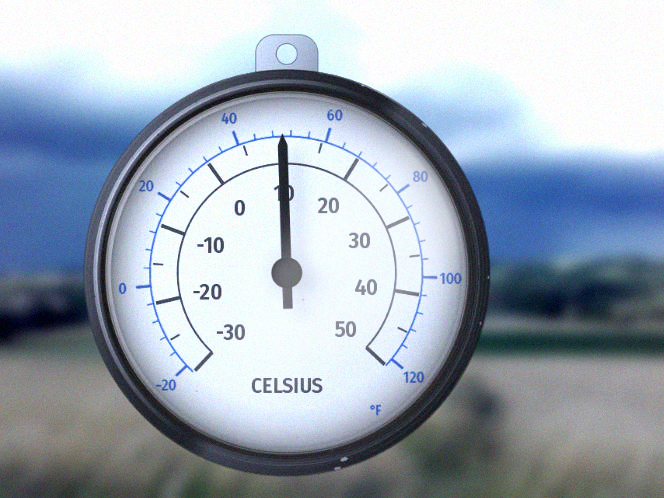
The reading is 10 °C
